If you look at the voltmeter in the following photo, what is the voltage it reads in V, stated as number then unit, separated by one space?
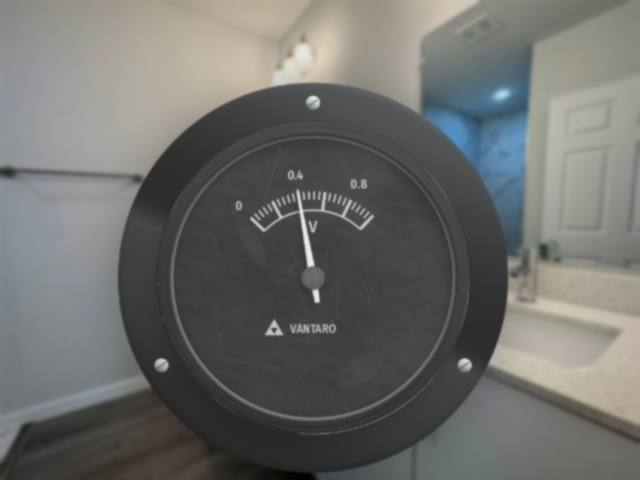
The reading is 0.4 V
